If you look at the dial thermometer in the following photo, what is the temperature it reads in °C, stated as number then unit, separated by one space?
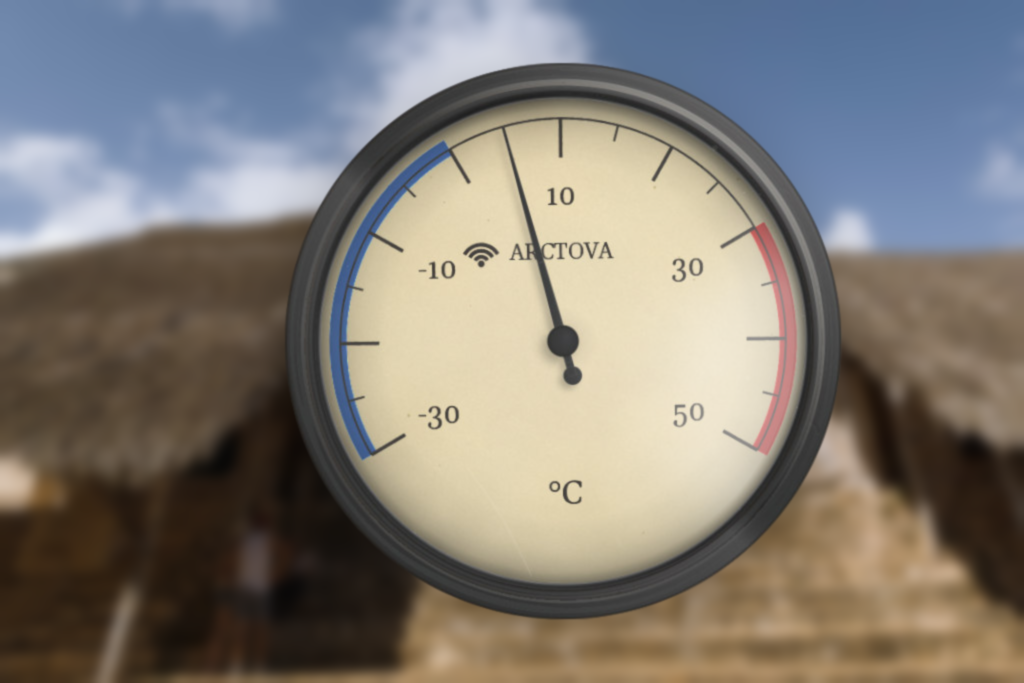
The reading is 5 °C
